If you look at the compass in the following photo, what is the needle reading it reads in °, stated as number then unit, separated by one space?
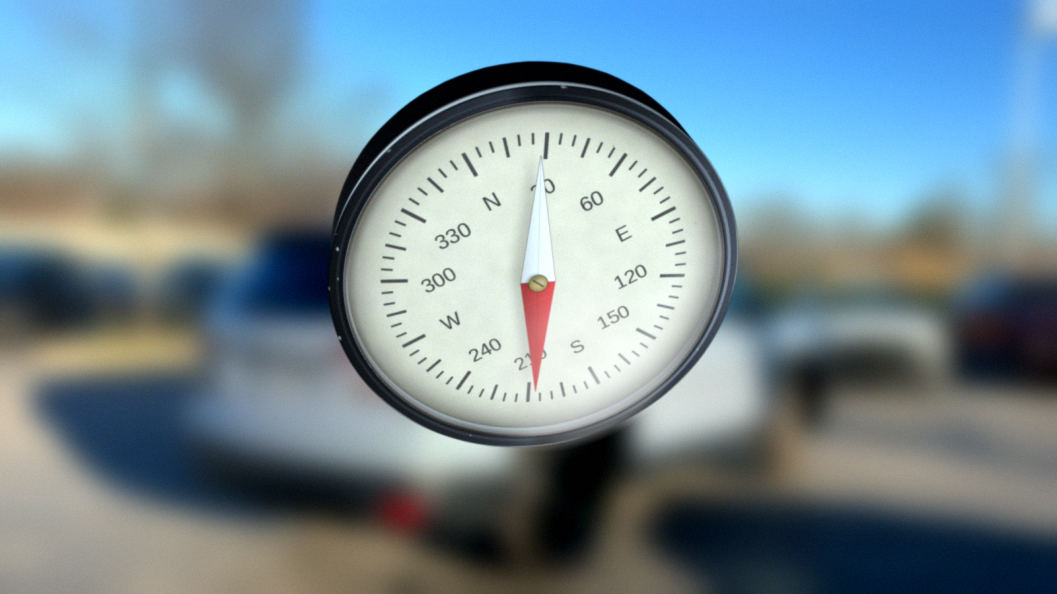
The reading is 207.5 °
